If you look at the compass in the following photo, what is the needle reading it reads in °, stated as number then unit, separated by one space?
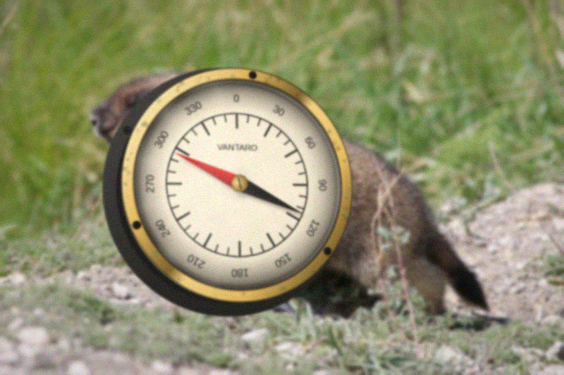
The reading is 295 °
